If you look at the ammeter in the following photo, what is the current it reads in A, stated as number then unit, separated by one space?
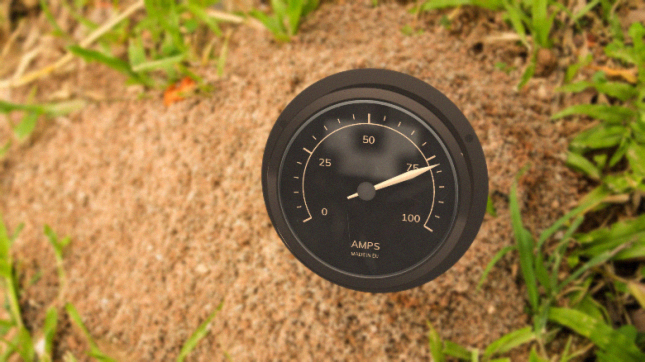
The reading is 77.5 A
